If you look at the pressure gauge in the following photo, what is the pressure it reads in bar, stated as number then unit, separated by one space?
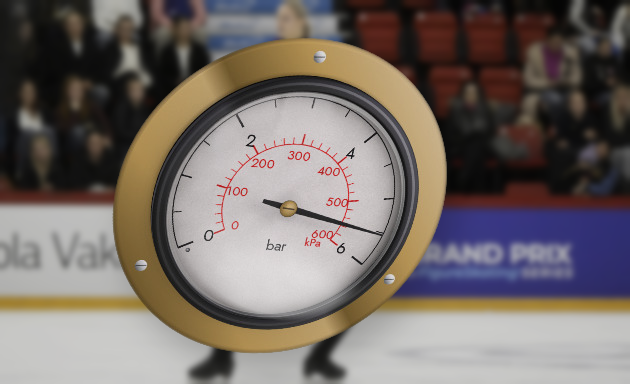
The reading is 5.5 bar
